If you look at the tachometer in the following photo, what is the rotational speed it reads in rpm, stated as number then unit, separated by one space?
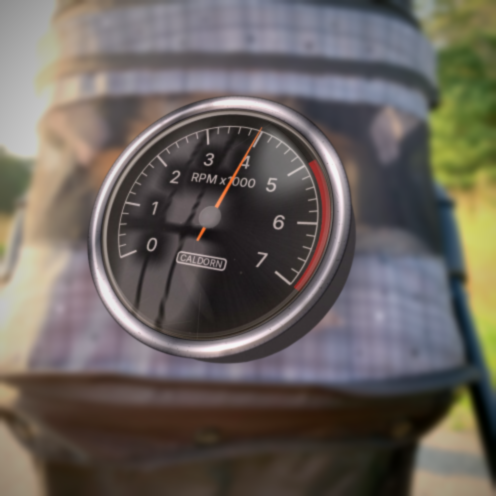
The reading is 4000 rpm
